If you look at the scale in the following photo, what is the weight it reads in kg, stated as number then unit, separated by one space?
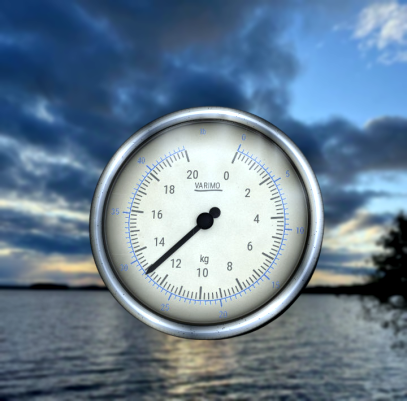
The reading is 12.8 kg
